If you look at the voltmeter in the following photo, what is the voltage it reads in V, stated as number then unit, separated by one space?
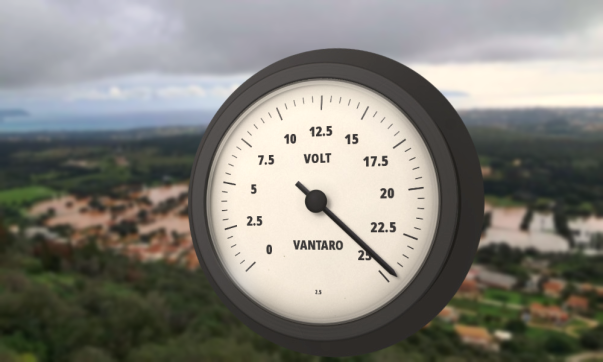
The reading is 24.5 V
